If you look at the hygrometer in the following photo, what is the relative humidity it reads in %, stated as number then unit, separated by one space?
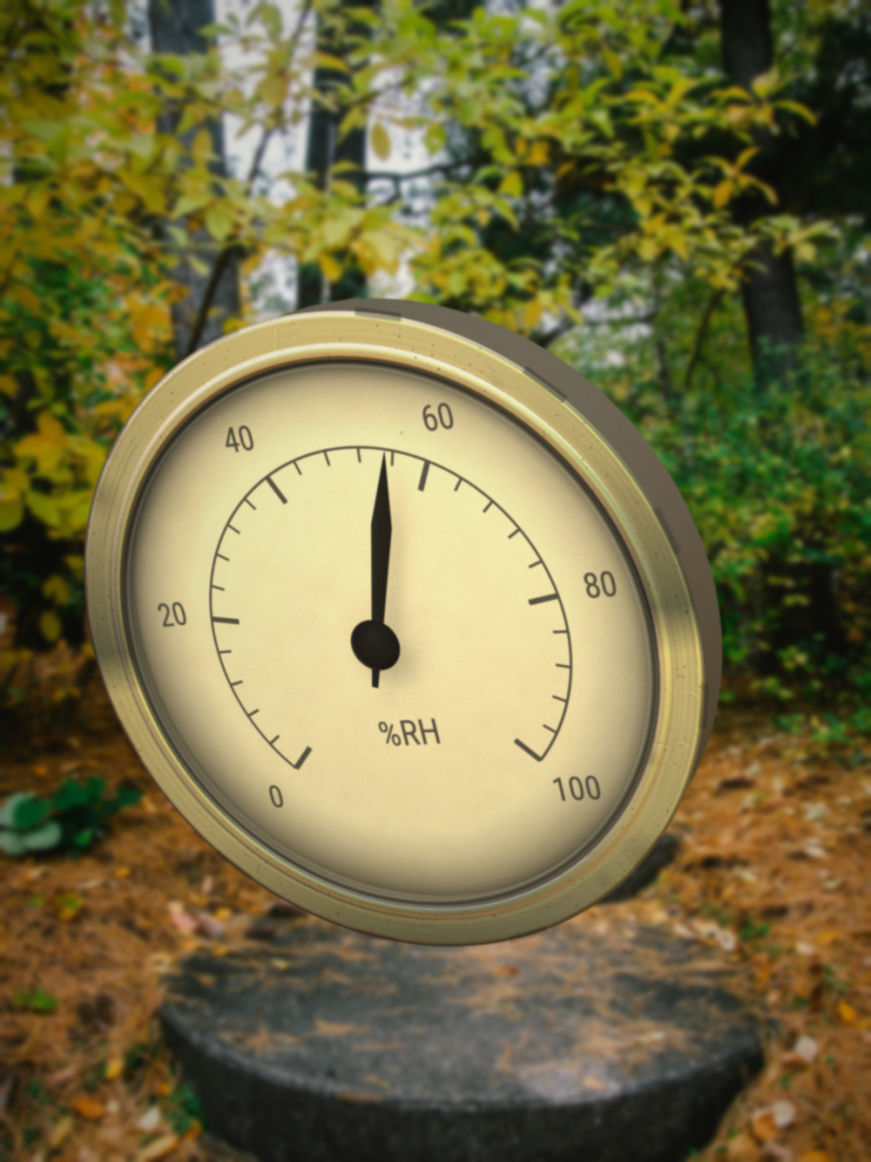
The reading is 56 %
